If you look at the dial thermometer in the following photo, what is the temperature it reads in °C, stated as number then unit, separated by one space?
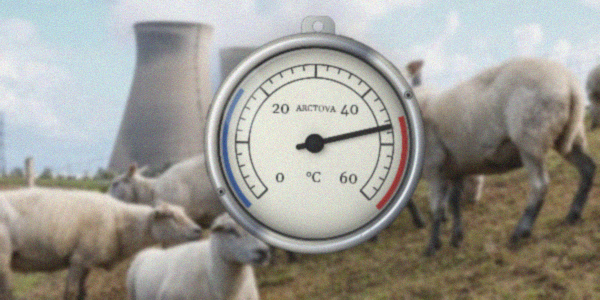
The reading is 47 °C
